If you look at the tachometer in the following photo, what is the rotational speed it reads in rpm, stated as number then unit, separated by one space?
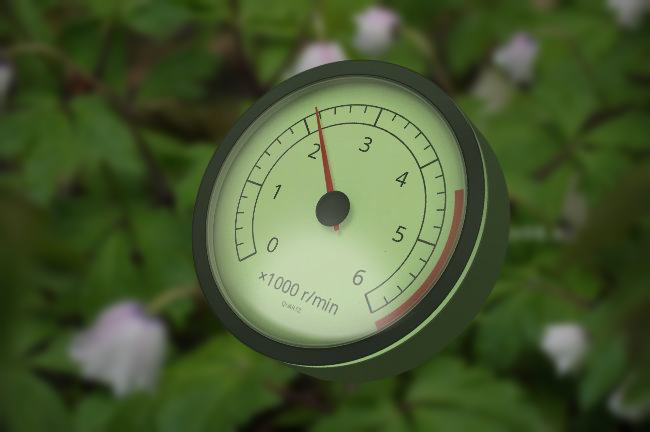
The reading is 2200 rpm
